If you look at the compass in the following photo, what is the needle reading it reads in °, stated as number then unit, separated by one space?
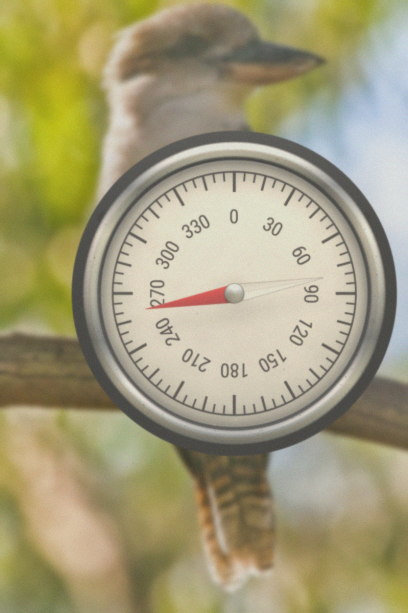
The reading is 260 °
